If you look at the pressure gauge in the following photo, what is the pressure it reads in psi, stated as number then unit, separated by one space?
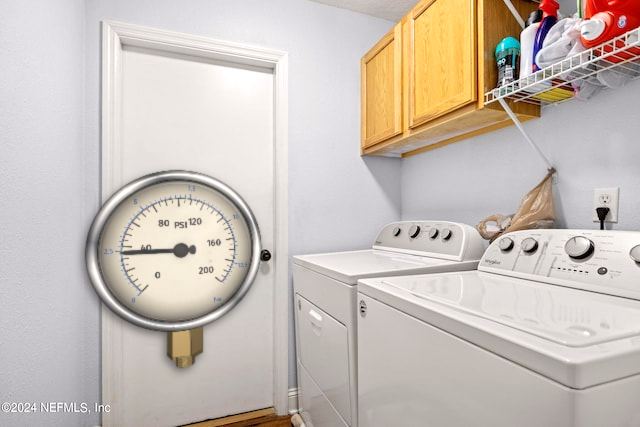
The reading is 35 psi
